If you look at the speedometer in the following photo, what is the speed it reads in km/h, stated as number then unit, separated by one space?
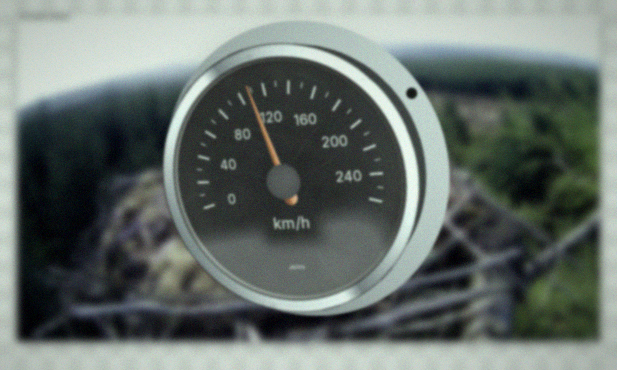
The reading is 110 km/h
